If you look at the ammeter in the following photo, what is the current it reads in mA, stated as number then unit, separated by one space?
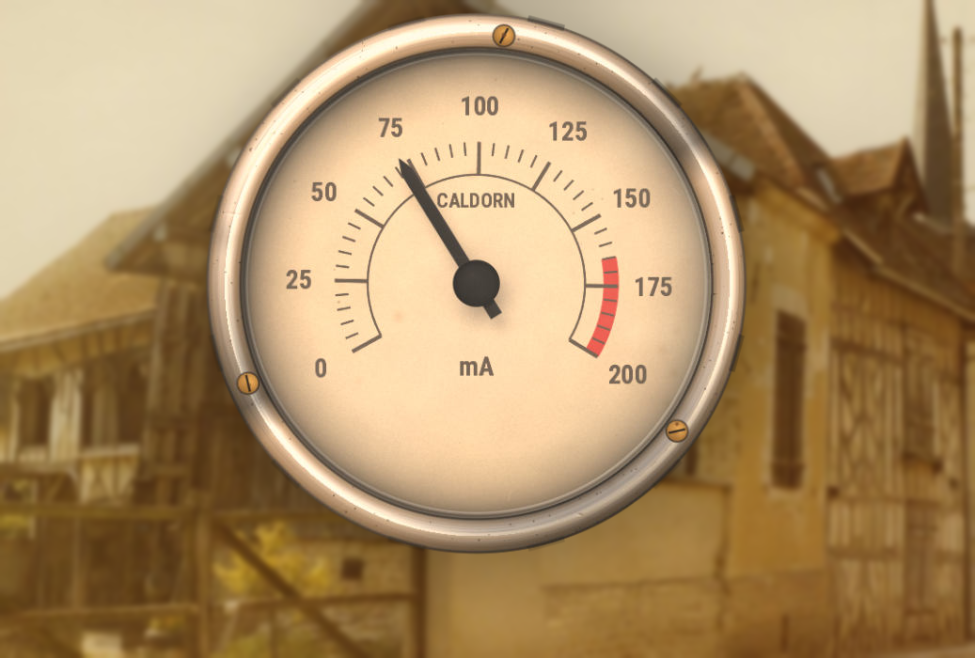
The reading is 72.5 mA
